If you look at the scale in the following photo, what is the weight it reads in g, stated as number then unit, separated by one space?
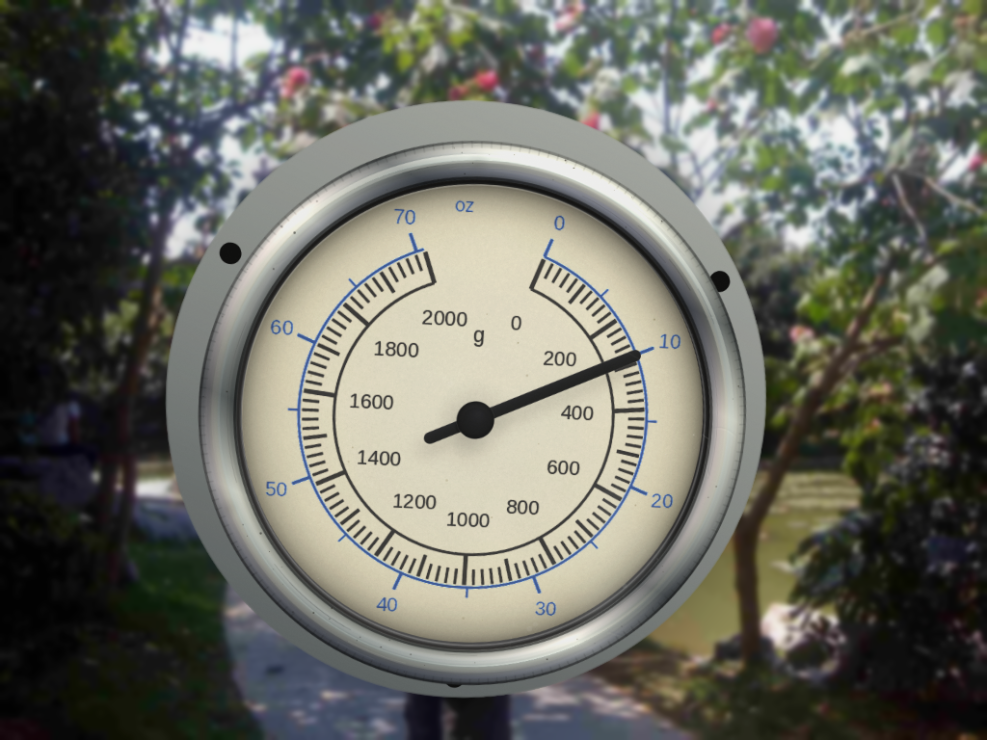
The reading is 280 g
